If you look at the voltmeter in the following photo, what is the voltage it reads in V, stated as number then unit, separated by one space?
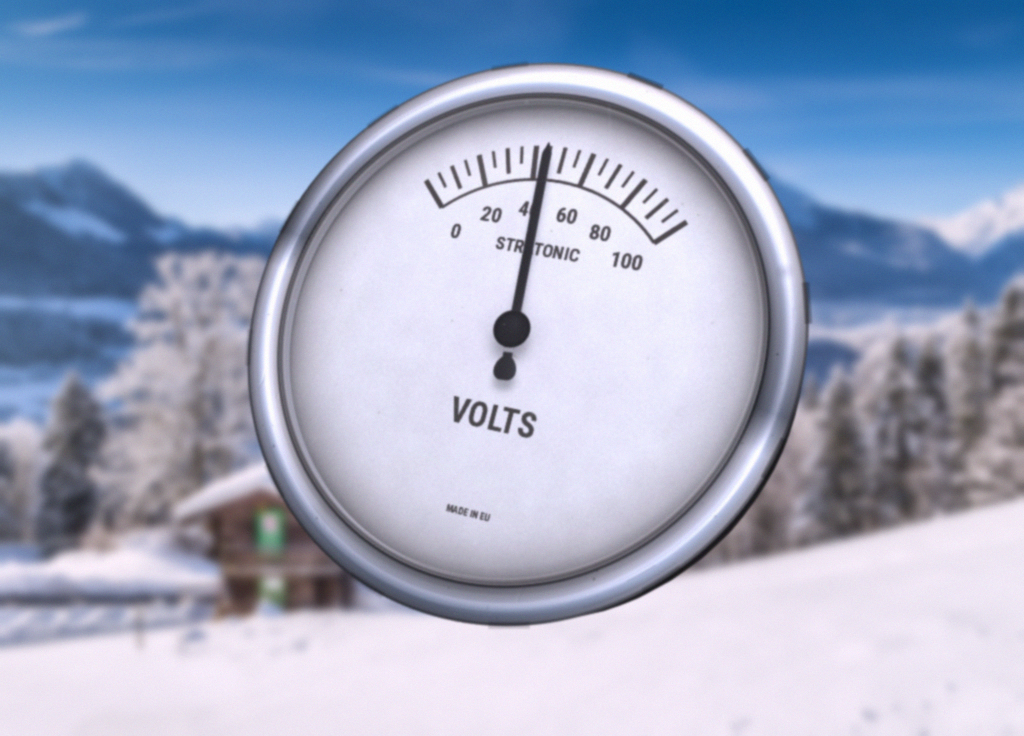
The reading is 45 V
